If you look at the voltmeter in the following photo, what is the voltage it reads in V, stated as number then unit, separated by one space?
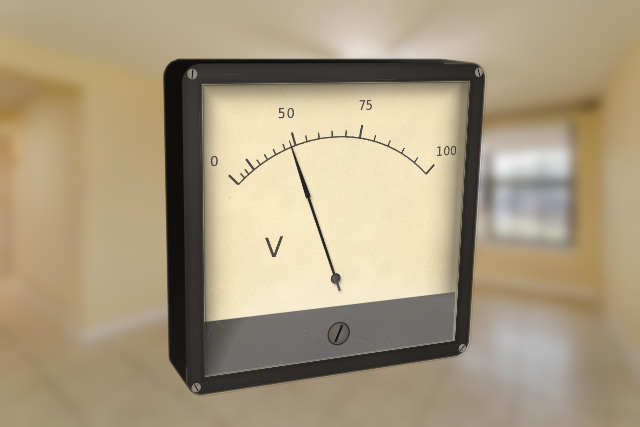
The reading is 47.5 V
